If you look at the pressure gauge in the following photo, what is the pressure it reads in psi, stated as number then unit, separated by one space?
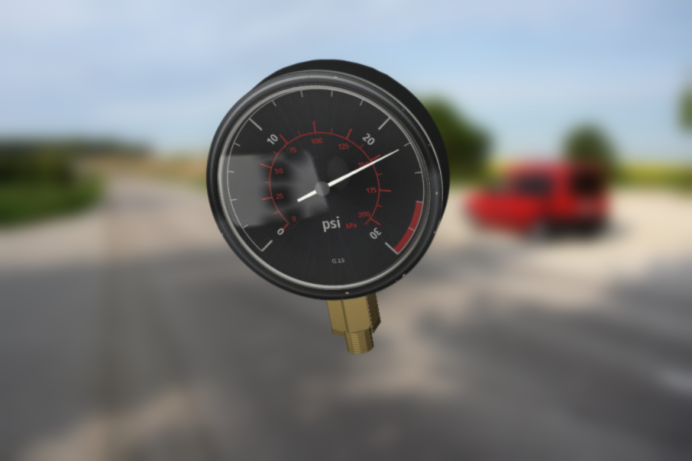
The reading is 22 psi
